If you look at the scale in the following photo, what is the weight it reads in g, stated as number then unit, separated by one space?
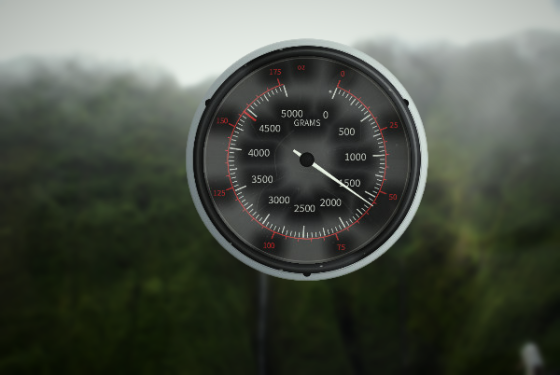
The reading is 1600 g
